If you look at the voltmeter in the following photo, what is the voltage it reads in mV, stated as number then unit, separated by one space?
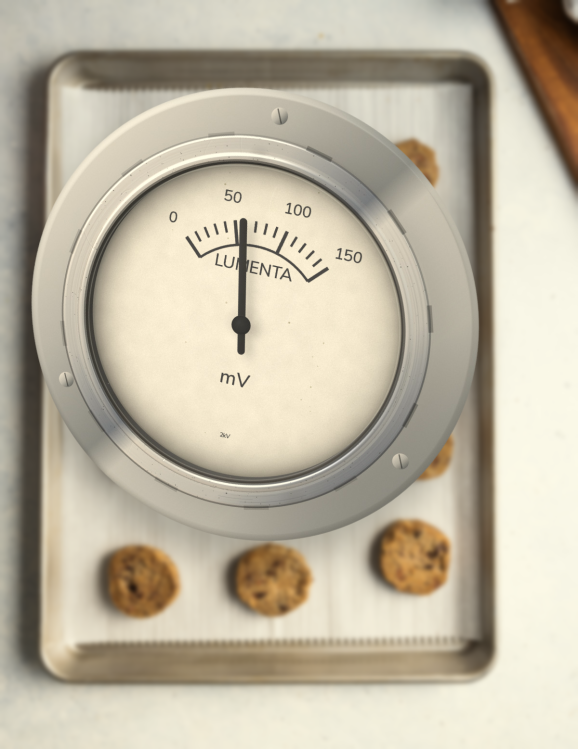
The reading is 60 mV
